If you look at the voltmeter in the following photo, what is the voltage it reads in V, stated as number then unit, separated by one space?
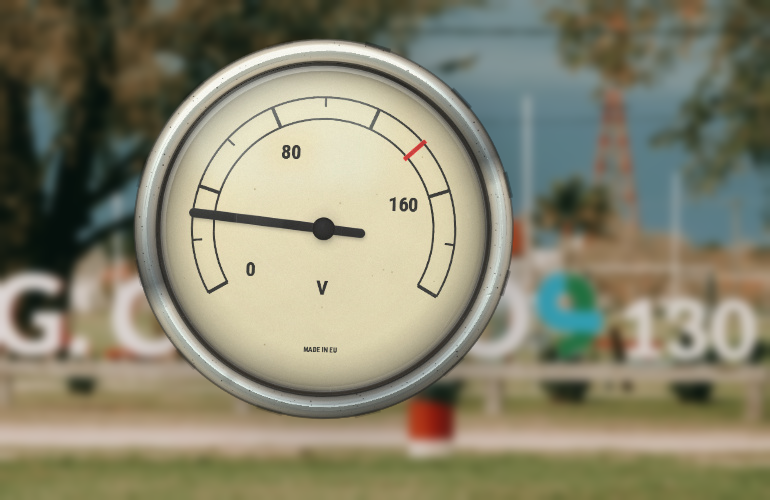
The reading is 30 V
